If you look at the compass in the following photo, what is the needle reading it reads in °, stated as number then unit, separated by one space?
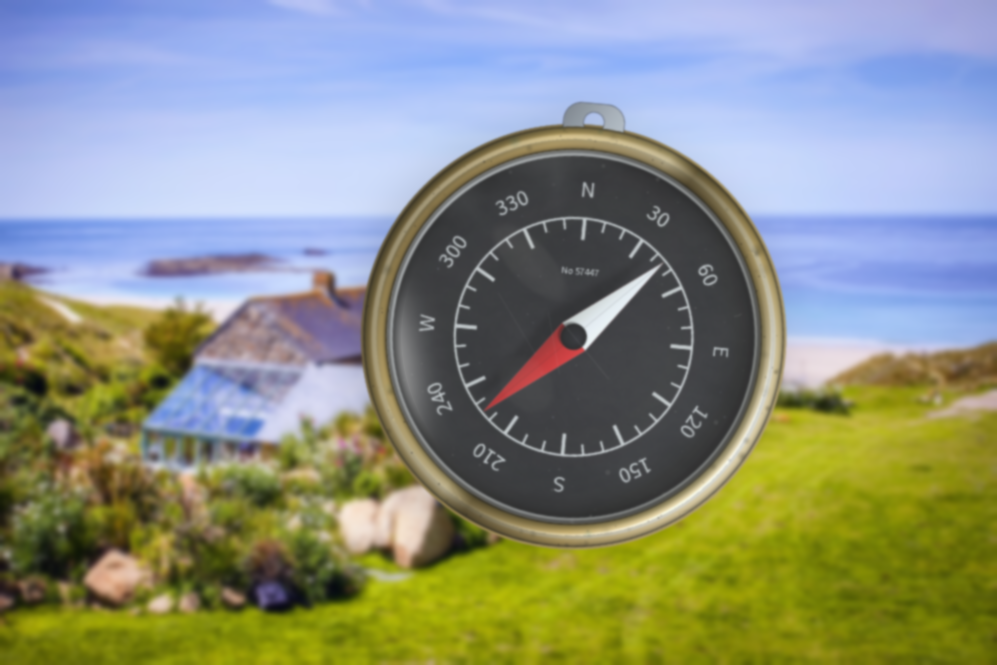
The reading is 225 °
